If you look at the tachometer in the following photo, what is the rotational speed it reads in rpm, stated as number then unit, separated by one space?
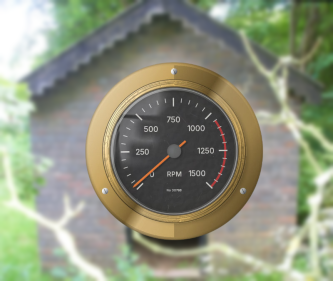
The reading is 25 rpm
